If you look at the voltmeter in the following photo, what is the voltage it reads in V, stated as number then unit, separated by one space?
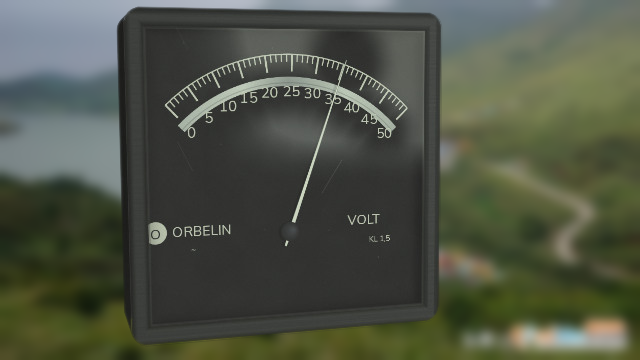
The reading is 35 V
